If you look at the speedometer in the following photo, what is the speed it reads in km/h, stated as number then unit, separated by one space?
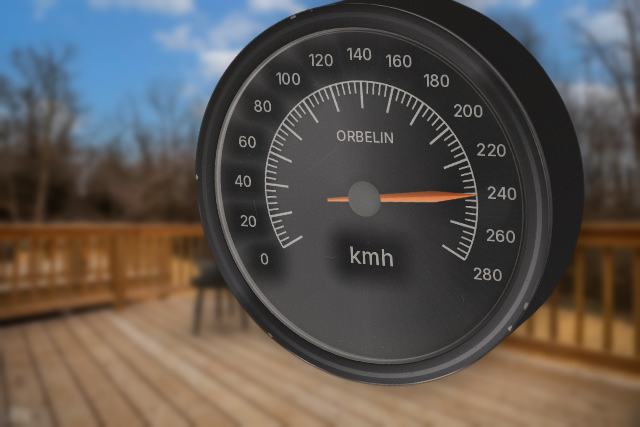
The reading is 240 km/h
